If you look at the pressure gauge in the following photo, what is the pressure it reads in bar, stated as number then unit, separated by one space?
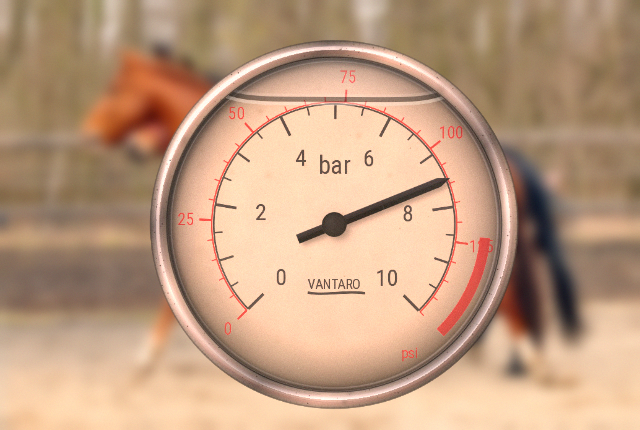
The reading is 7.5 bar
